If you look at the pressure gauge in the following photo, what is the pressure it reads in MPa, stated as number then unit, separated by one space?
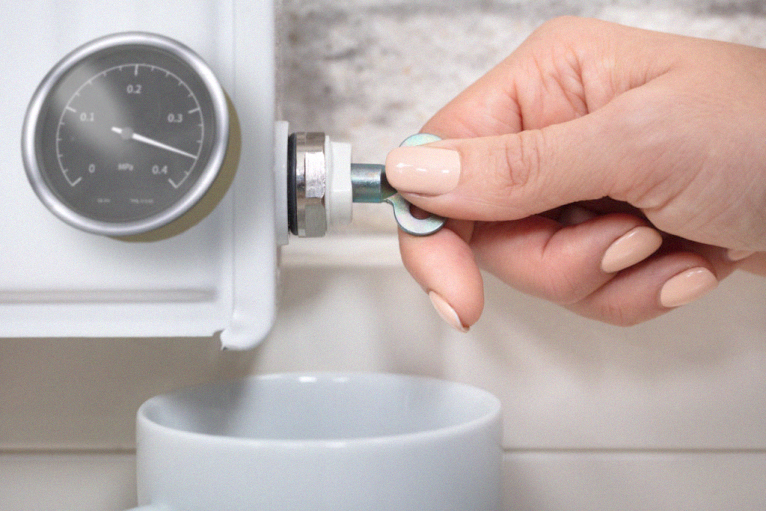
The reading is 0.36 MPa
